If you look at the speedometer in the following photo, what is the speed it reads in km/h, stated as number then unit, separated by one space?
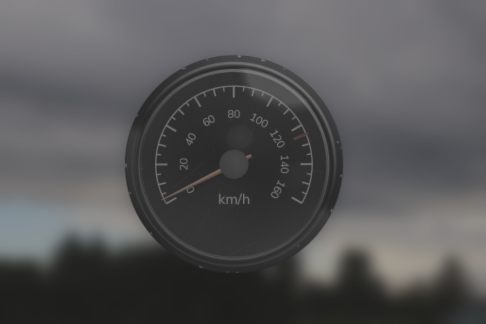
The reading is 2.5 km/h
